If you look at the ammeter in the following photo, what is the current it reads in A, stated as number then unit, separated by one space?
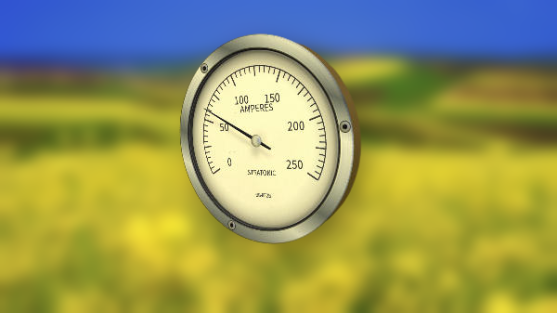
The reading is 60 A
